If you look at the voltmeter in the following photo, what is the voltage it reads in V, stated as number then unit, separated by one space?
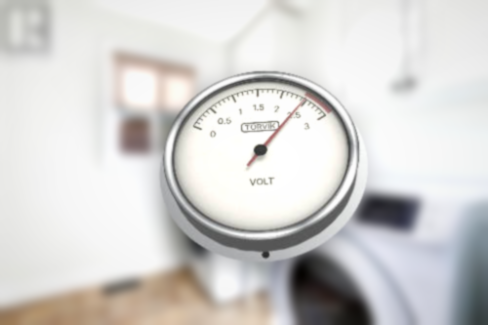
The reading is 2.5 V
